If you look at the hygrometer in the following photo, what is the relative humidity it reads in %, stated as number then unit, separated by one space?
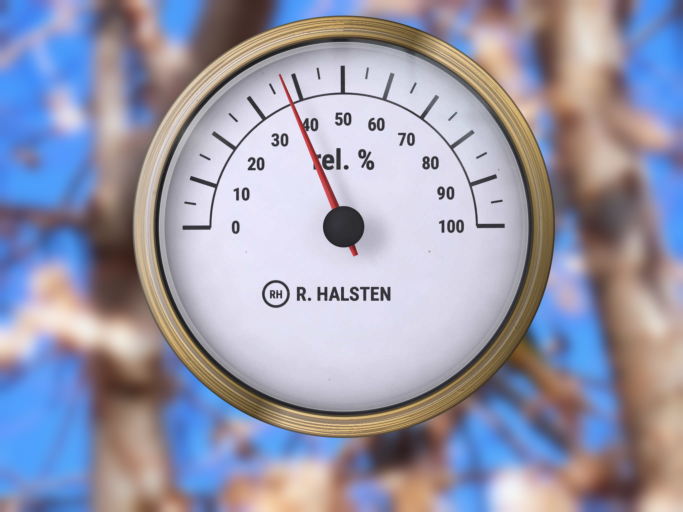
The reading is 37.5 %
